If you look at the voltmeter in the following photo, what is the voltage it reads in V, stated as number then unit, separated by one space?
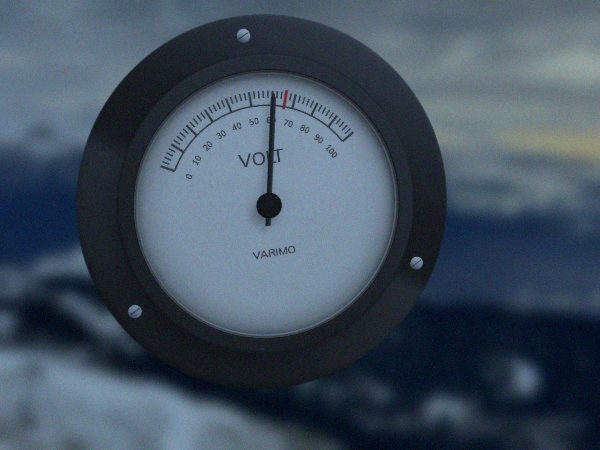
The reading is 60 V
